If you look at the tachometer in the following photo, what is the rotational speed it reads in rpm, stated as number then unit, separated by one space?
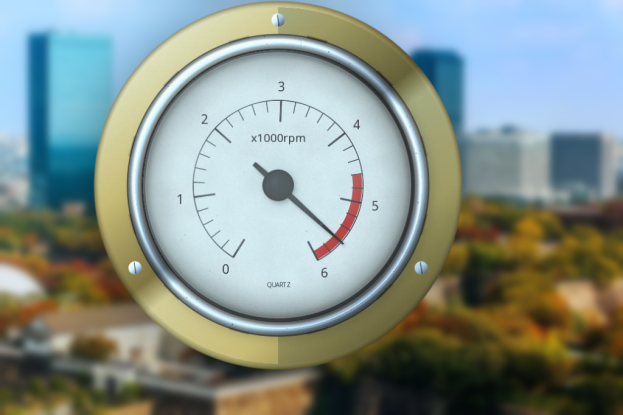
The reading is 5600 rpm
